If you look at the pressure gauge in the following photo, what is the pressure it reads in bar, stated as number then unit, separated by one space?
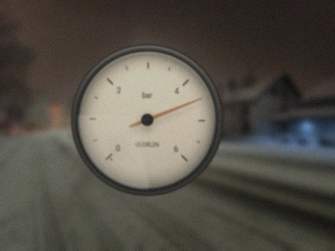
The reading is 4.5 bar
